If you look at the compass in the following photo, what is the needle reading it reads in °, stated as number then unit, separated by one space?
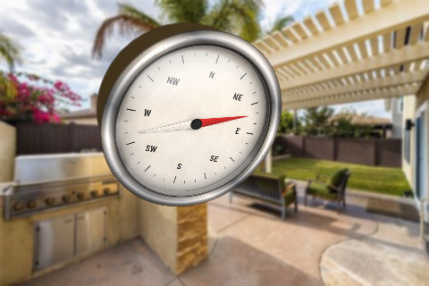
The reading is 70 °
